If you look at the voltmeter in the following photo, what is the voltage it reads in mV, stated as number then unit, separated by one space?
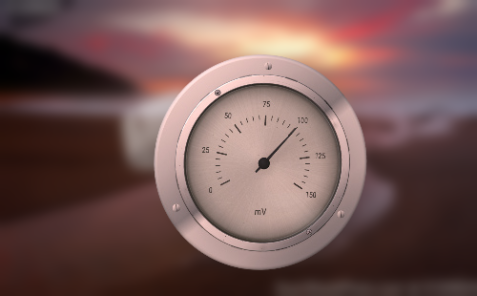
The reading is 100 mV
